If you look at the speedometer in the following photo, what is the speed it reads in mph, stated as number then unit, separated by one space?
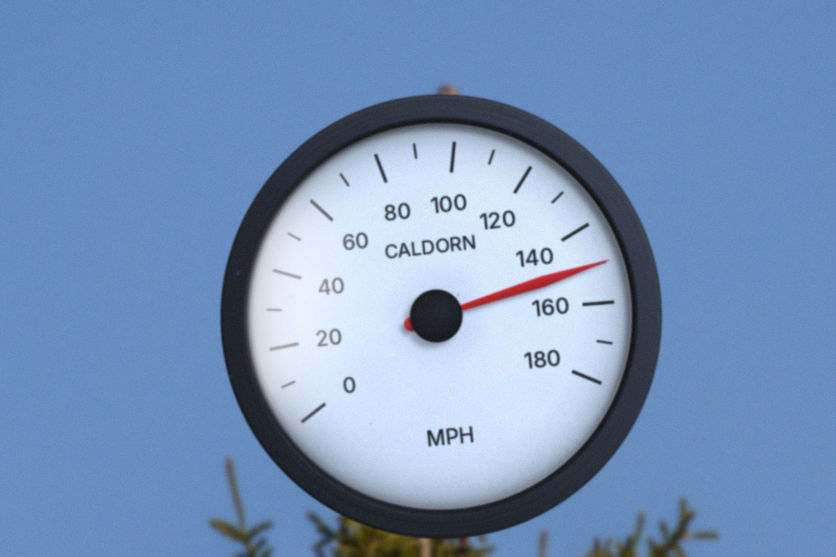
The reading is 150 mph
